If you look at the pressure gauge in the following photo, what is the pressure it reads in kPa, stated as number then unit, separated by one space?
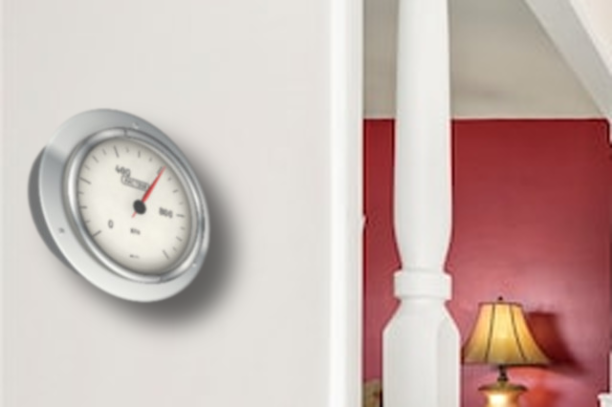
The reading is 600 kPa
